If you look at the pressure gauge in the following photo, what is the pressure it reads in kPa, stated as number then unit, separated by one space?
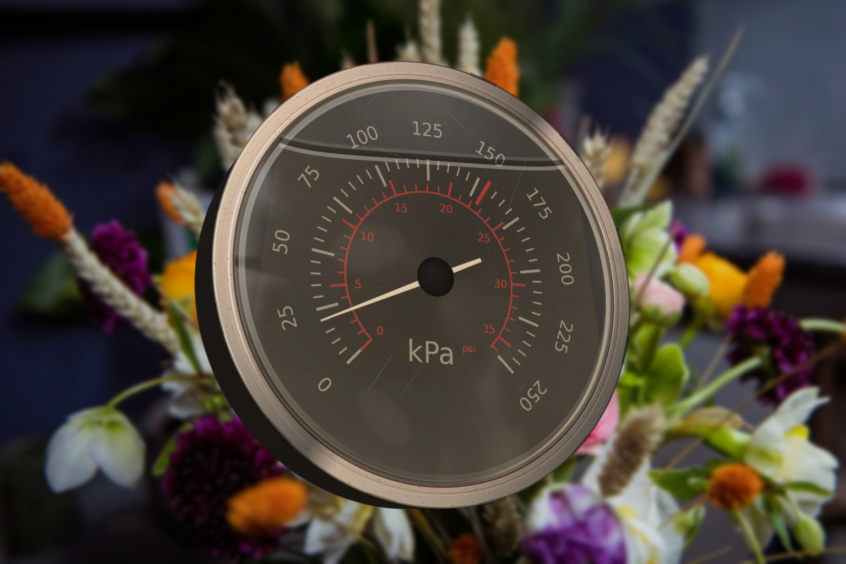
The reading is 20 kPa
